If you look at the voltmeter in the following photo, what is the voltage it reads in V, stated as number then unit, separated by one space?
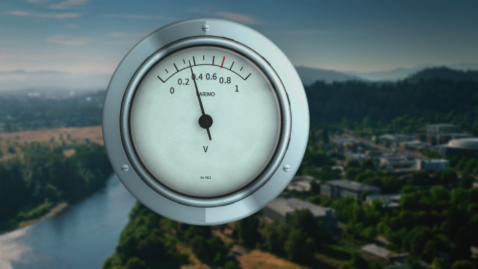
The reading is 0.35 V
